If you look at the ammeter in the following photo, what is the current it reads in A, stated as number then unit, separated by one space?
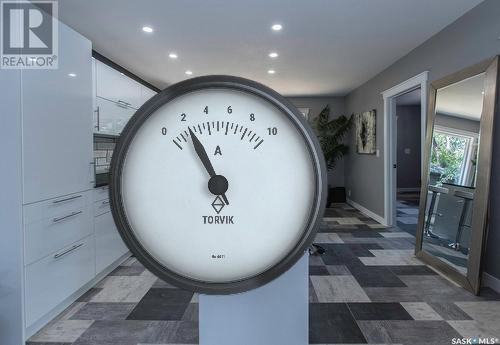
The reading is 2 A
